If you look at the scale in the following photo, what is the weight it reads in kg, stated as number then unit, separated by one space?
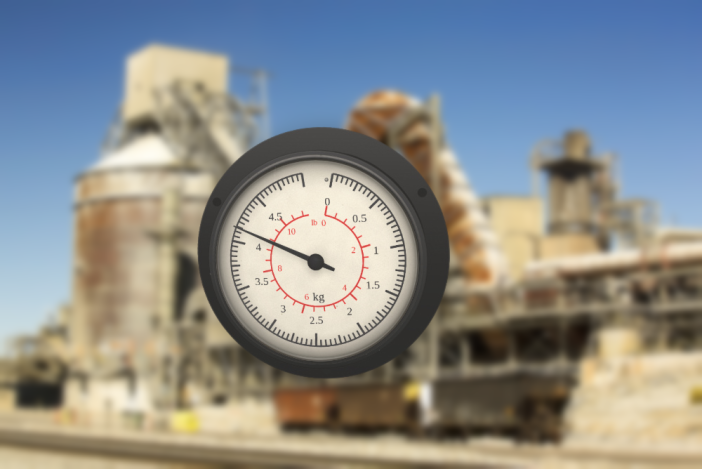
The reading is 4.15 kg
